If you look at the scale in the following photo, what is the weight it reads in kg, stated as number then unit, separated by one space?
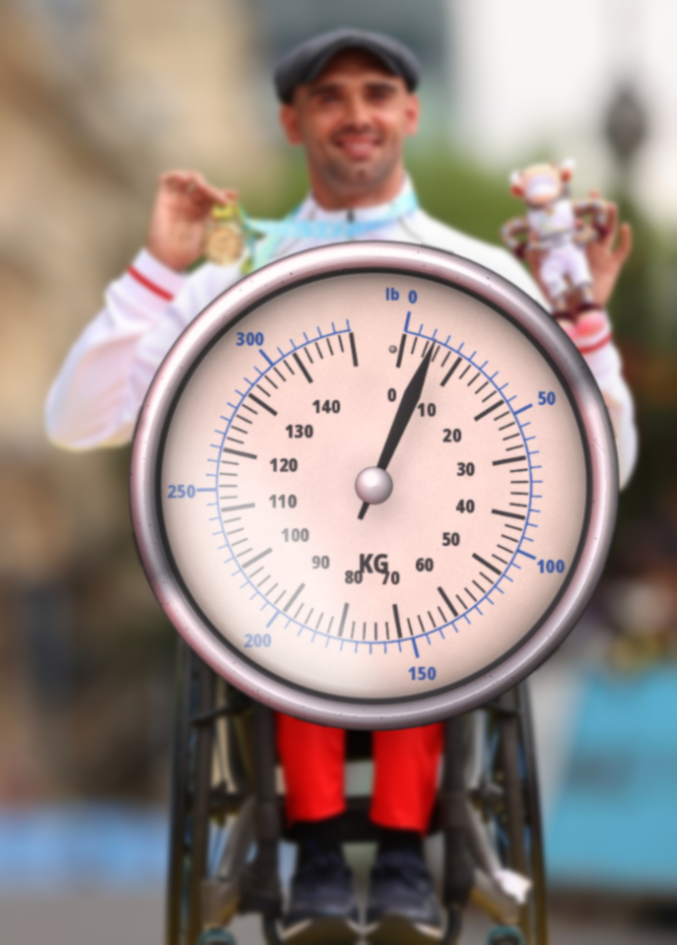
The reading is 5 kg
